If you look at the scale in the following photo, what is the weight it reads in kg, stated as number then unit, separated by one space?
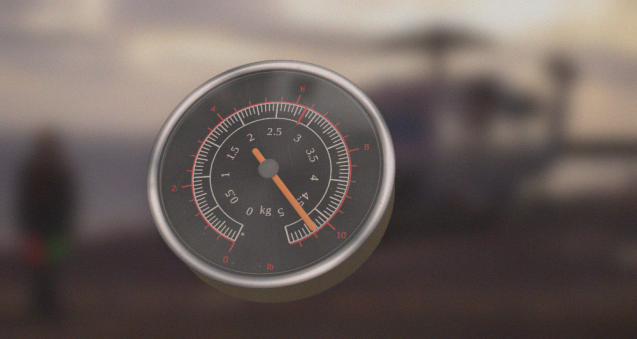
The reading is 4.7 kg
